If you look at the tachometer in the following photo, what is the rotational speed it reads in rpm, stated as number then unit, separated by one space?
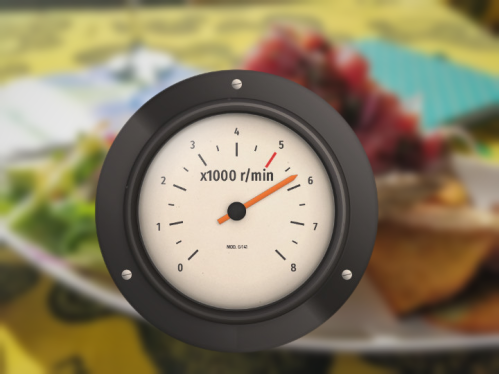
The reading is 5750 rpm
